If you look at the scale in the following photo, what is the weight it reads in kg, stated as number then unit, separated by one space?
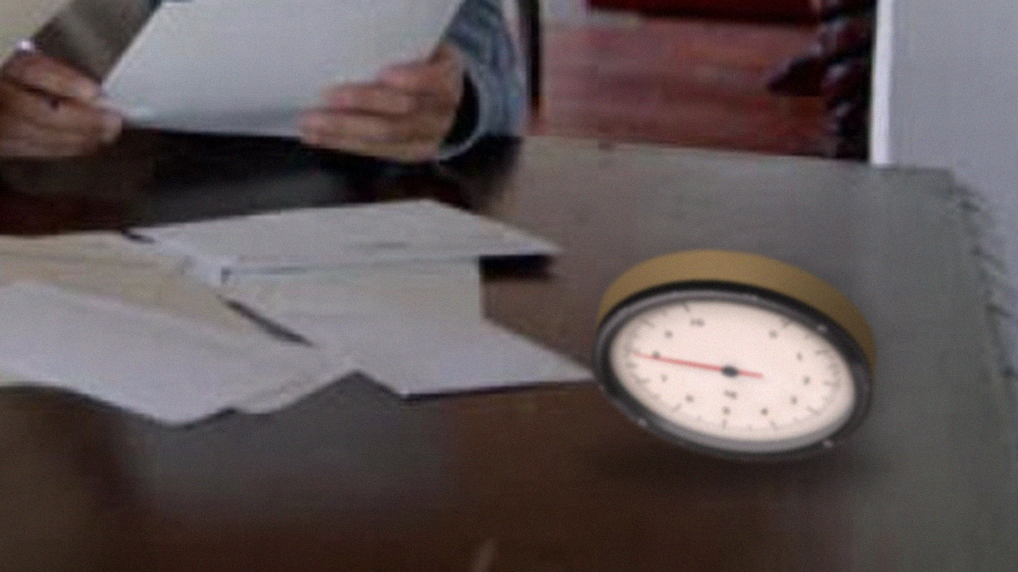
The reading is 8 kg
